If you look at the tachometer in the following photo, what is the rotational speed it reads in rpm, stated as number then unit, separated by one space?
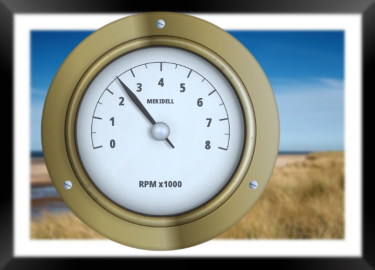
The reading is 2500 rpm
